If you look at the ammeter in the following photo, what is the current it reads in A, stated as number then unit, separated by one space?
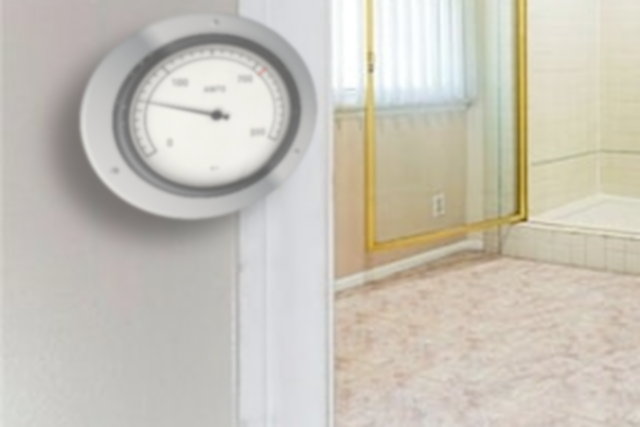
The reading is 60 A
